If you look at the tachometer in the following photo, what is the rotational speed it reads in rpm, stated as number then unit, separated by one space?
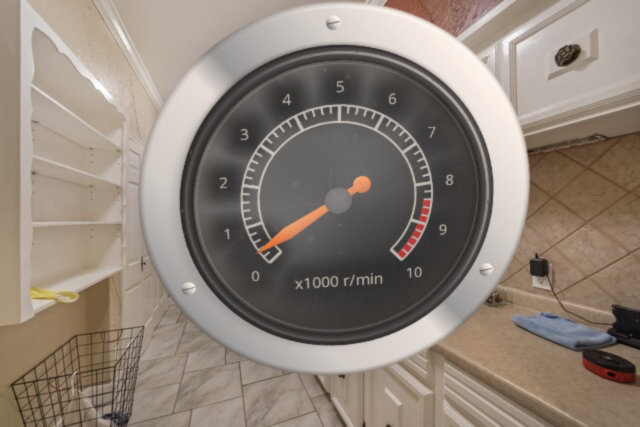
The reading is 400 rpm
